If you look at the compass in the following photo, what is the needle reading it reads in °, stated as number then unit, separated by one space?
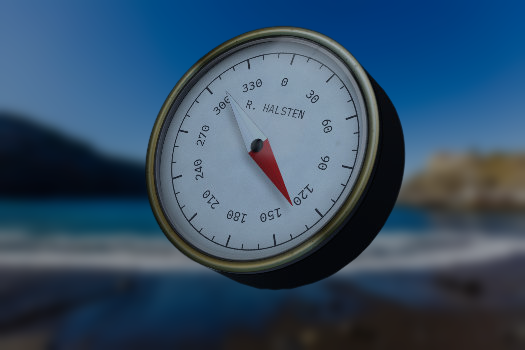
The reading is 130 °
